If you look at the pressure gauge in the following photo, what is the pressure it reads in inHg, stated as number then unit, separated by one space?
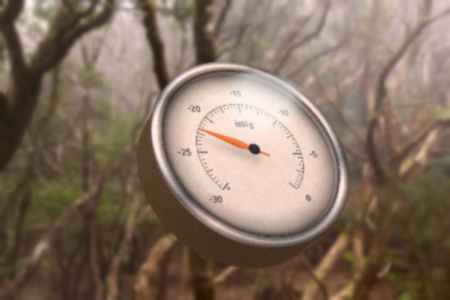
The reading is -22.5 inHg
